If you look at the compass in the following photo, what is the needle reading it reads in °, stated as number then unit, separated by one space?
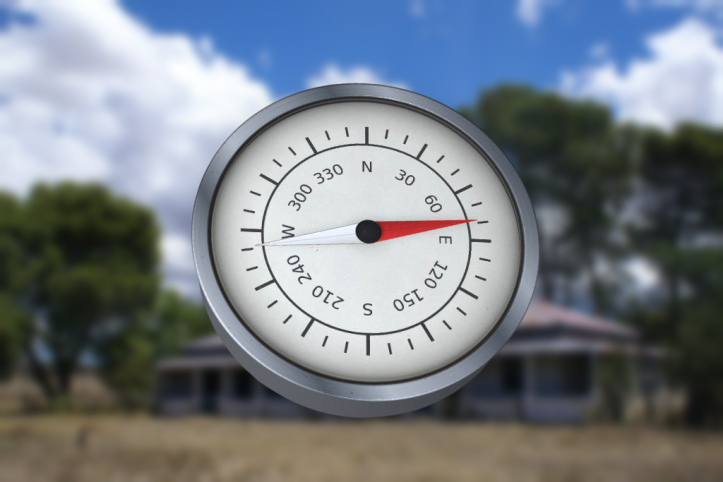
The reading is 80 °
